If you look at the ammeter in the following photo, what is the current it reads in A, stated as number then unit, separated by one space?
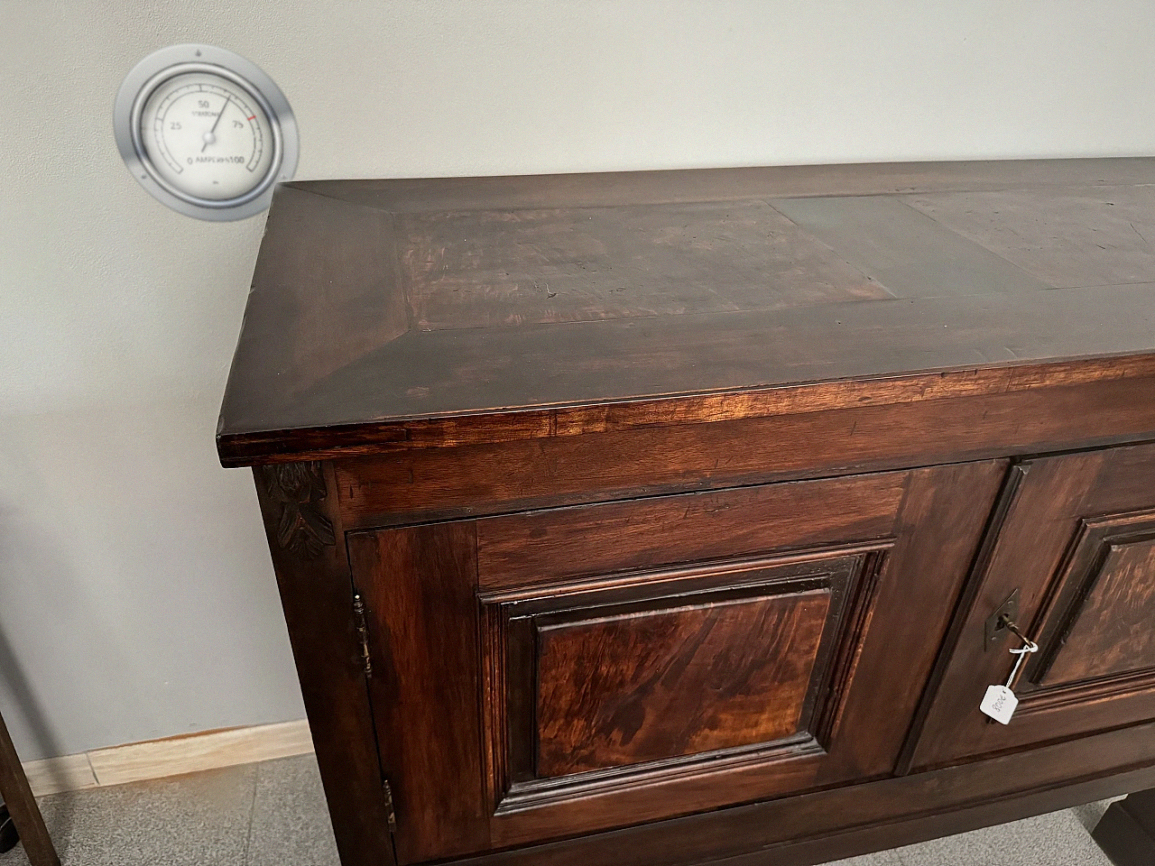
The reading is 62.5 A
